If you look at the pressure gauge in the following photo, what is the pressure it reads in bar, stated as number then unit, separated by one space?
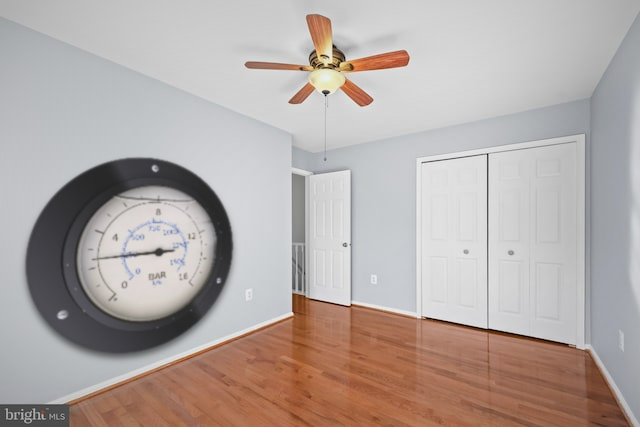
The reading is 2.5 bar
